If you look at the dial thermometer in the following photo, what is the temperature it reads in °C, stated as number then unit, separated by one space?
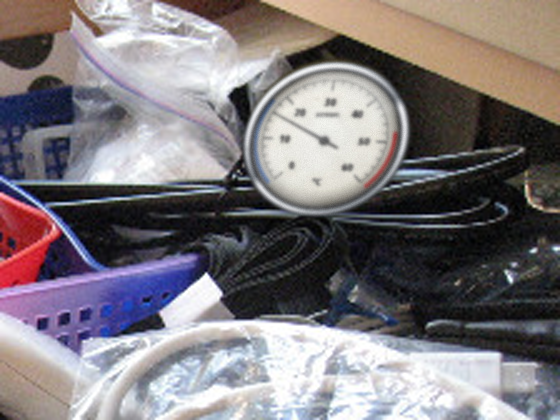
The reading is 16 °C
